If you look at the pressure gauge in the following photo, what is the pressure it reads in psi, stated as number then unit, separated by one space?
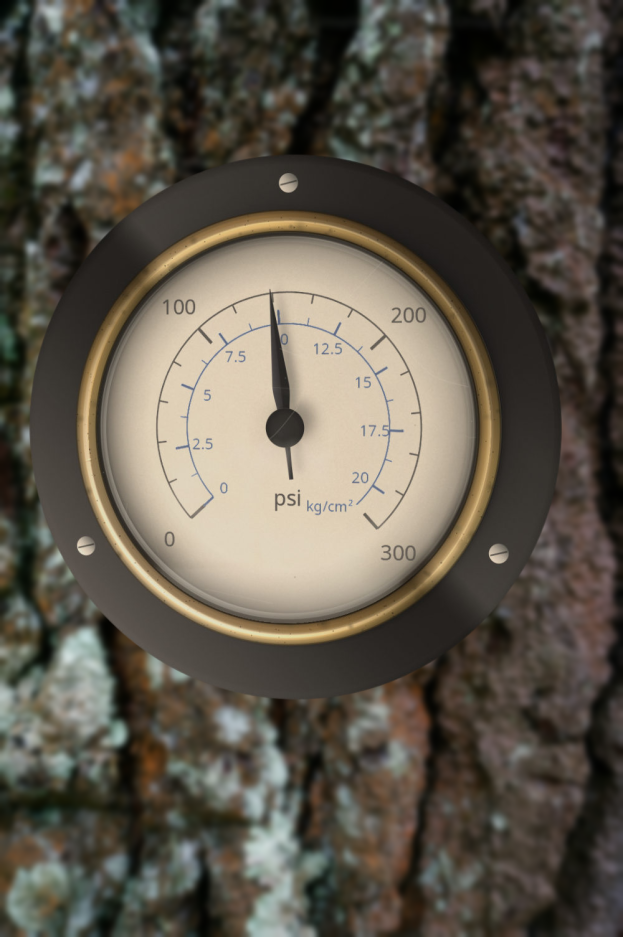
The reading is 140 psi
